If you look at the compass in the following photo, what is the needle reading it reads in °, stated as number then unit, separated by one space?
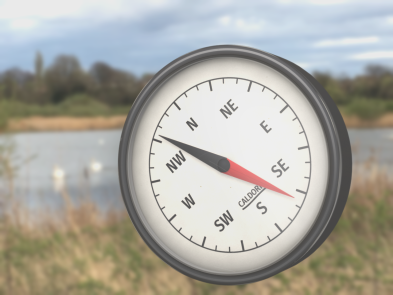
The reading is 155 °
